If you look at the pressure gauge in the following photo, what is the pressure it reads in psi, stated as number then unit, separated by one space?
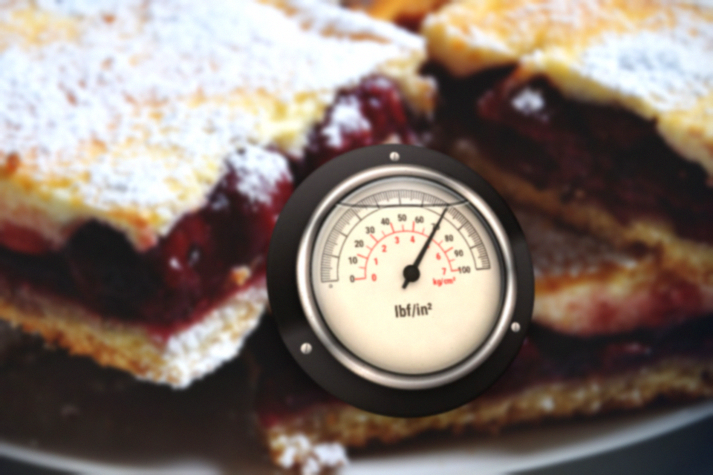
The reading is 70 psi
